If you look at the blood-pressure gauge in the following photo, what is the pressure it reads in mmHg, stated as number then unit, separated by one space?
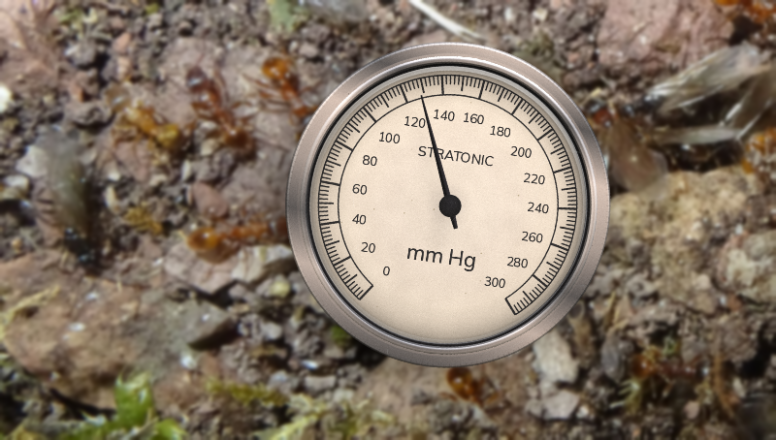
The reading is 128 mmHg
